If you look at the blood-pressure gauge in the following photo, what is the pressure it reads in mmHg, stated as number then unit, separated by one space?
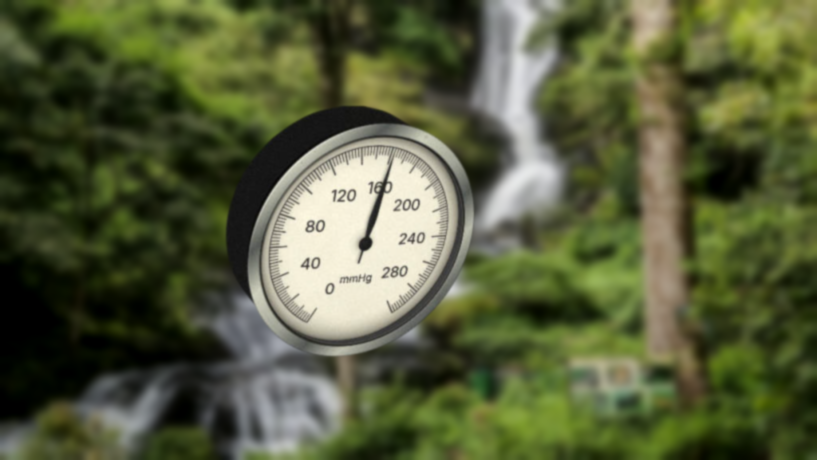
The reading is 160 mmHg
